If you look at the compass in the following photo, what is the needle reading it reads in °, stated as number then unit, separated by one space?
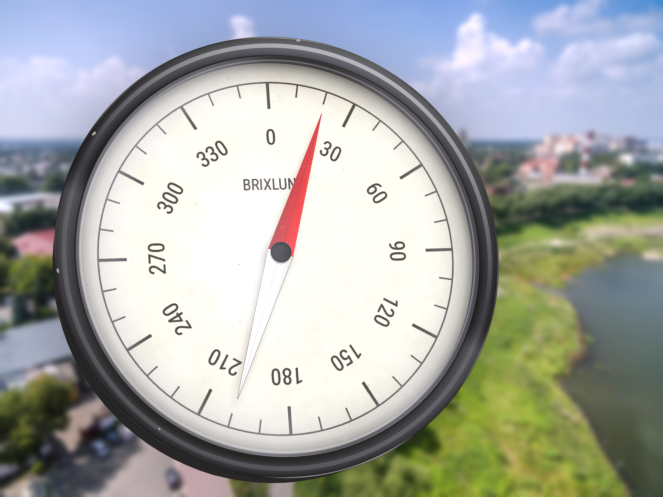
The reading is 20 °
